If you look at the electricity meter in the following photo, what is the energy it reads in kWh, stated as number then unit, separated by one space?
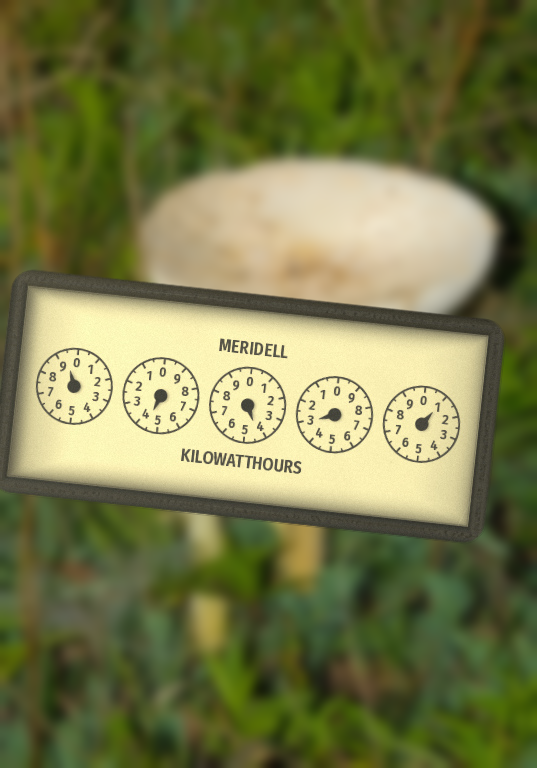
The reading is 94431 kWh
